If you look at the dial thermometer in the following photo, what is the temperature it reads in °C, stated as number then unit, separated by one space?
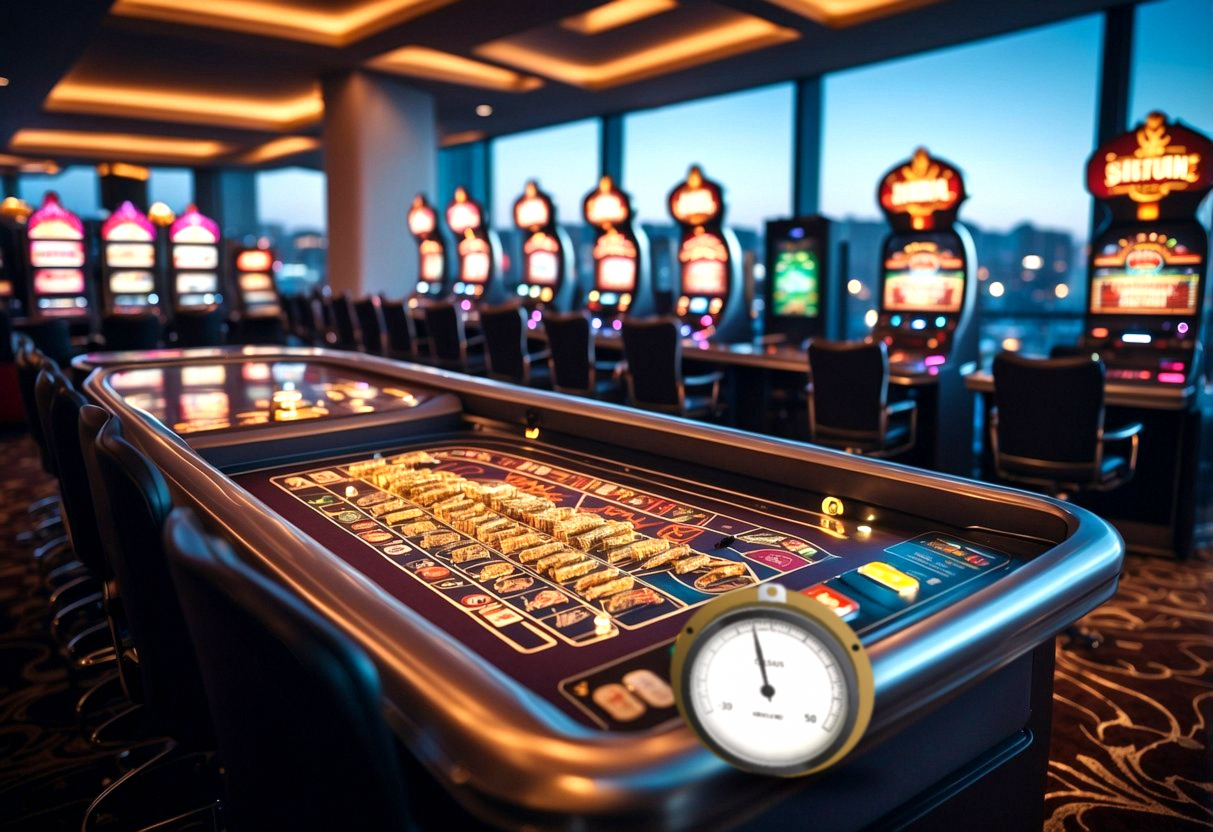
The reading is 5 °C
